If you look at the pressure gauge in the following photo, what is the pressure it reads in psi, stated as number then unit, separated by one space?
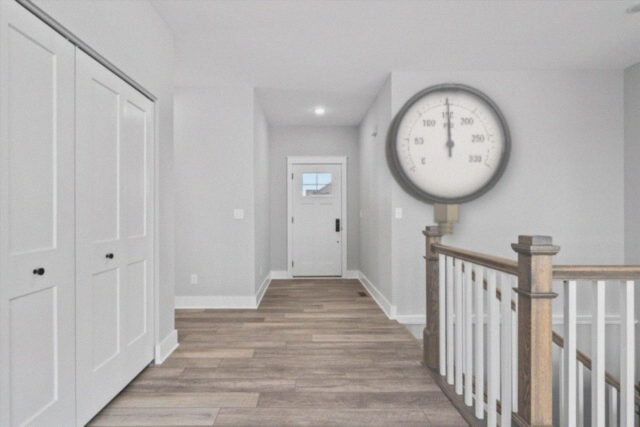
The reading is 150 psi
